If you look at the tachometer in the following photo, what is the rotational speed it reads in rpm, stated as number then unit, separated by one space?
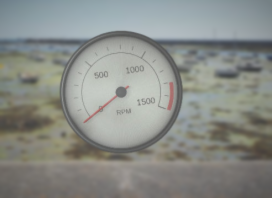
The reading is 0 rpm
